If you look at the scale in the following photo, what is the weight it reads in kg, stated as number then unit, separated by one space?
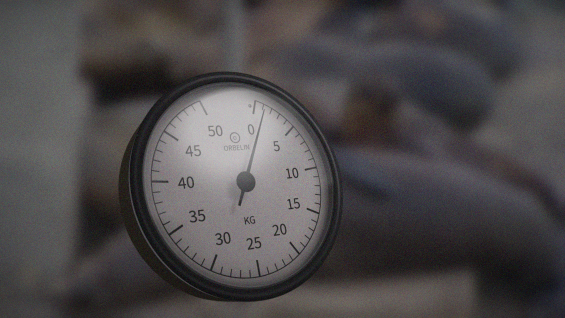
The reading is 1 kg
